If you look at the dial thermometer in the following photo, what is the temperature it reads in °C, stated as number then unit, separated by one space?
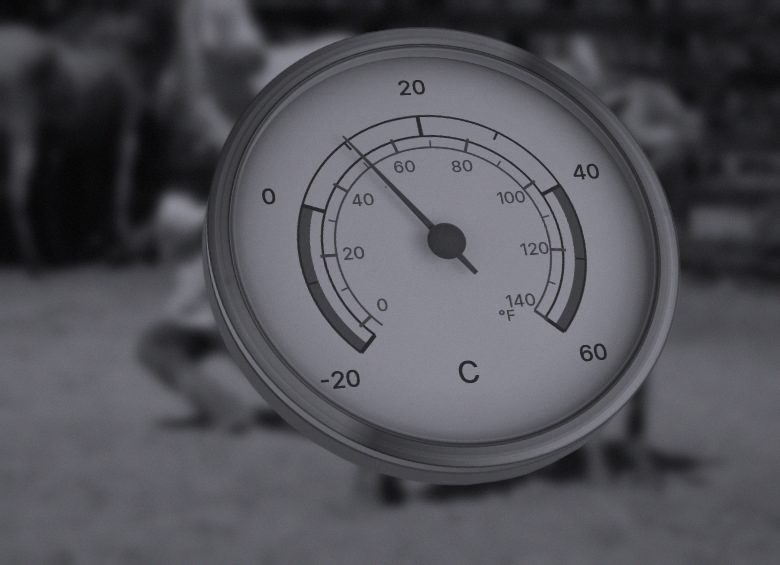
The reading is 10 °C
